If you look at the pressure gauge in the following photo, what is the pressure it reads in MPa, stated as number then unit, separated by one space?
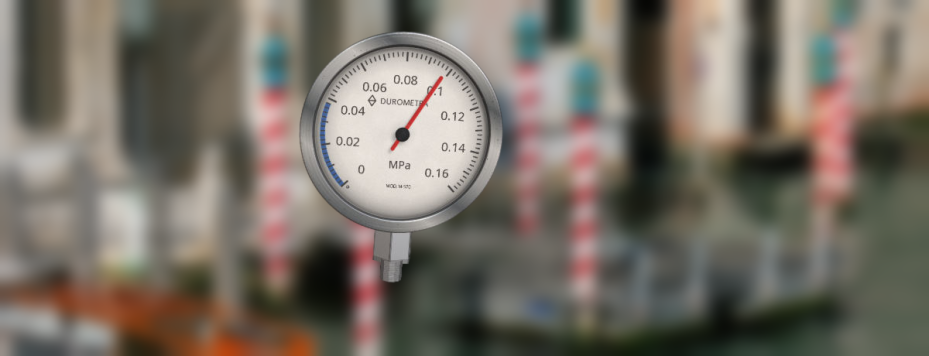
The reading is 0.098 MPa
